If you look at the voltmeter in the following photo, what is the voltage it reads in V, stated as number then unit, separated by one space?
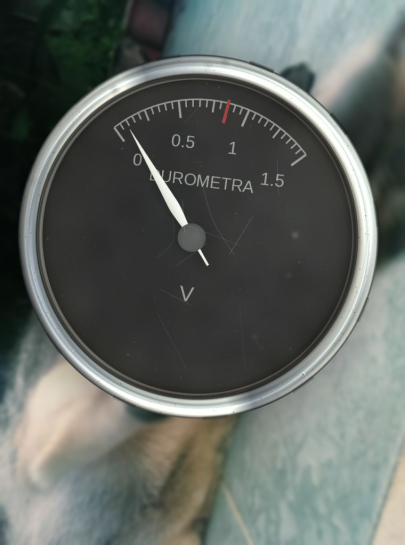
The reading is 0.1 V
